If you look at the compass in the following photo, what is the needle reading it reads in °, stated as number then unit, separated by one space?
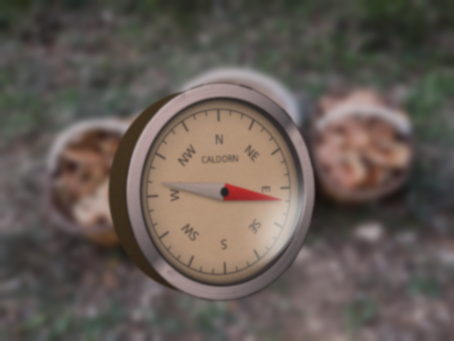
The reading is 100 °
